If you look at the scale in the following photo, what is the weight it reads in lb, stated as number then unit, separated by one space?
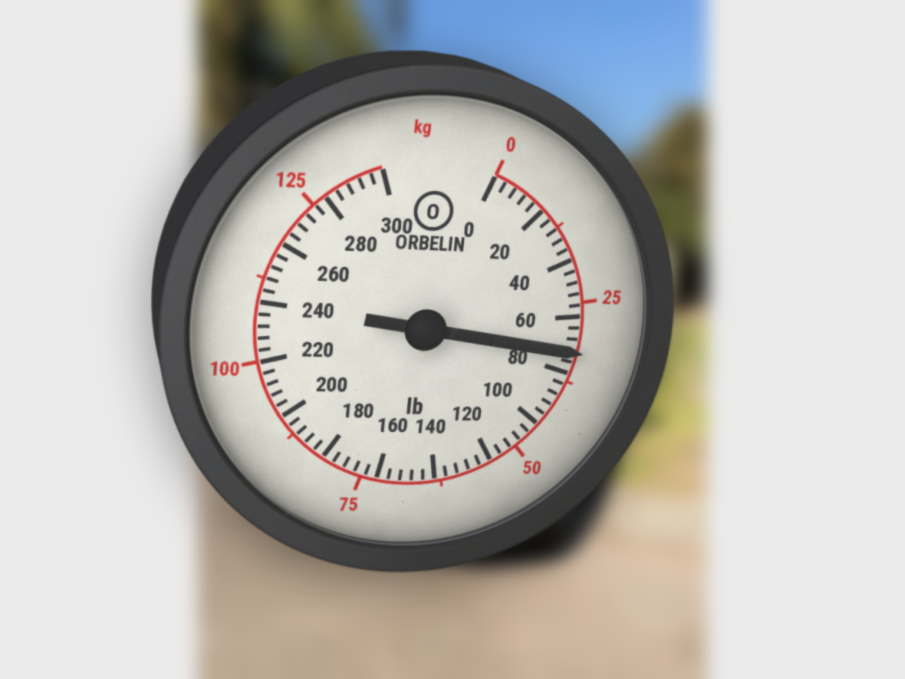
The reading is 72 lb
